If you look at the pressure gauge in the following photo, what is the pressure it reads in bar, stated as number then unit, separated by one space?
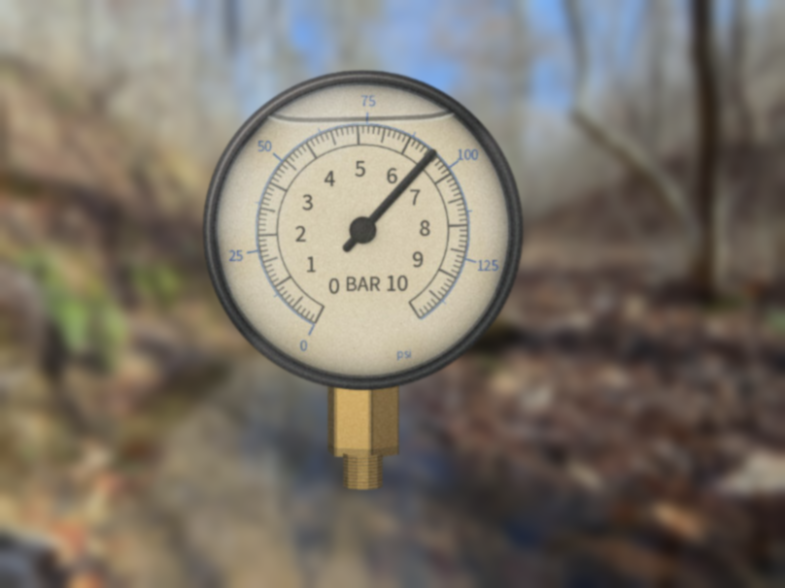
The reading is 6.5 bar
